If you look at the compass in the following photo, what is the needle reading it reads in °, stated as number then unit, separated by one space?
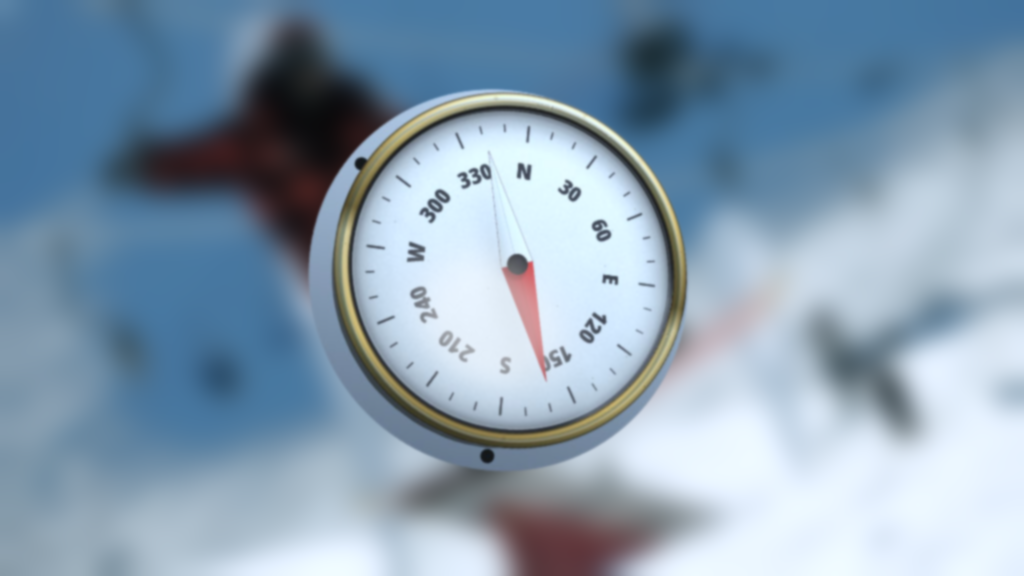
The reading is 160 °
